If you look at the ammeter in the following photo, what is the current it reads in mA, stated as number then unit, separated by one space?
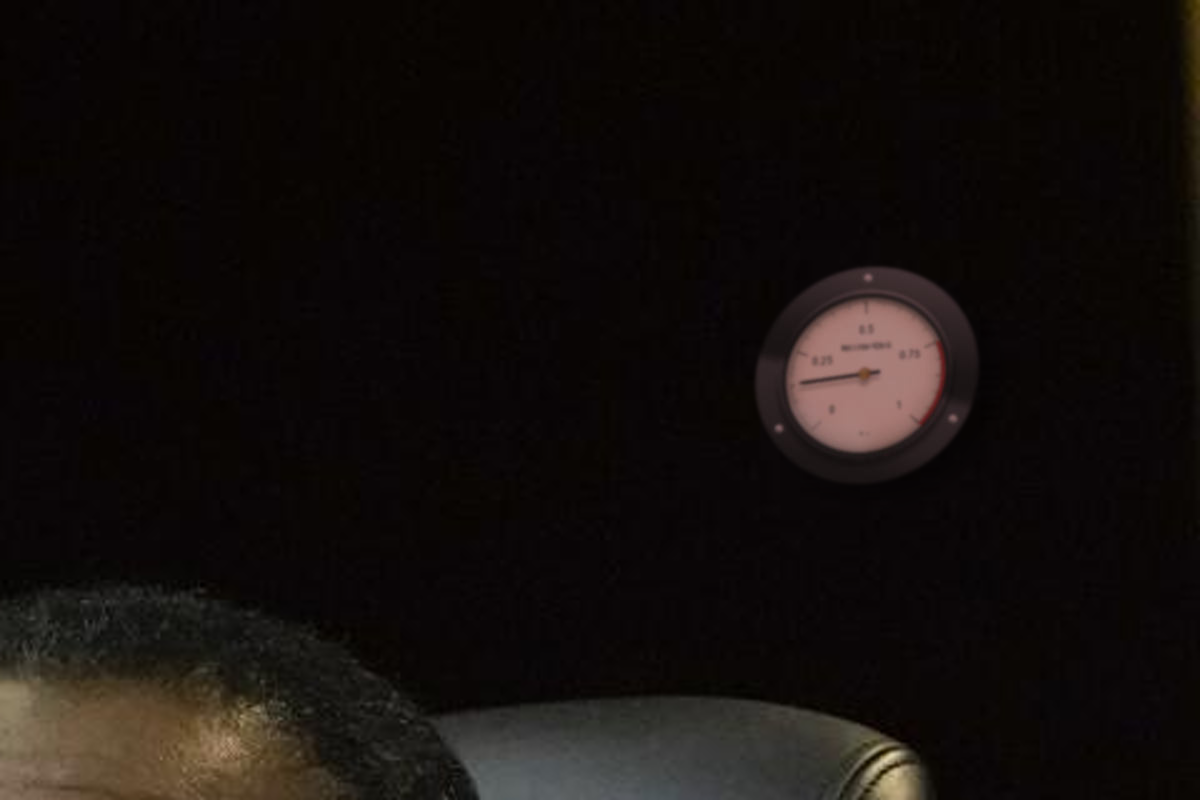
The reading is 0.15 mA
